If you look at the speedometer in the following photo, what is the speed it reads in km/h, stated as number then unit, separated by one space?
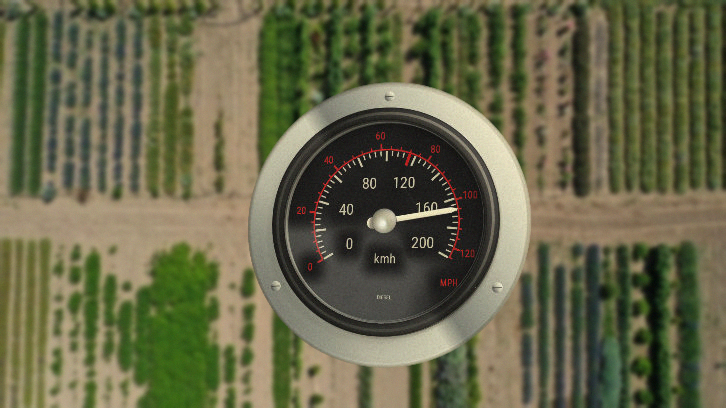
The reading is 168 km/h
